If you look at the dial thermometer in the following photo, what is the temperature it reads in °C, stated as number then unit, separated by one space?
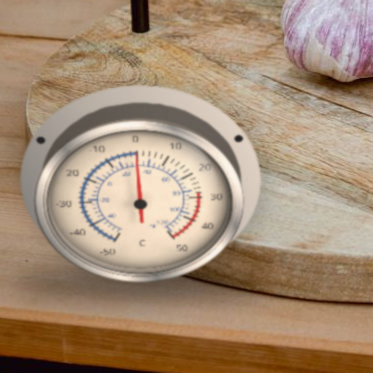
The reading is 0 °C
